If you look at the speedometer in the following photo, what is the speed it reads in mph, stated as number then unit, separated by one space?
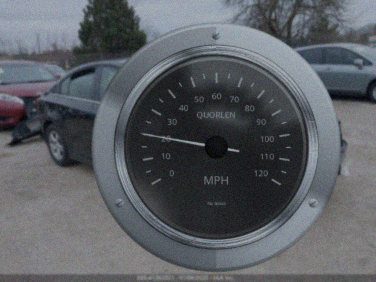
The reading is 20 mph
